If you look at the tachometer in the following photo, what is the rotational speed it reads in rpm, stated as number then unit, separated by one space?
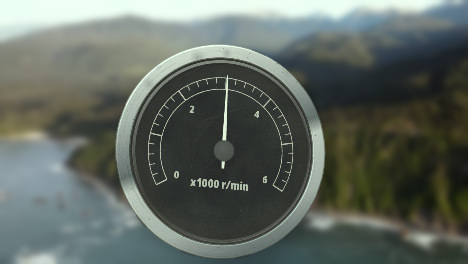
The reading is 3000 rpm
